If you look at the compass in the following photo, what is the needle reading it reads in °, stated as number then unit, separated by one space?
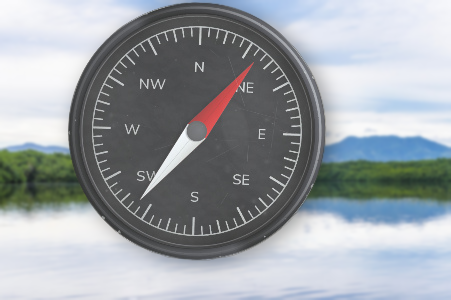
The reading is 37.5 °
